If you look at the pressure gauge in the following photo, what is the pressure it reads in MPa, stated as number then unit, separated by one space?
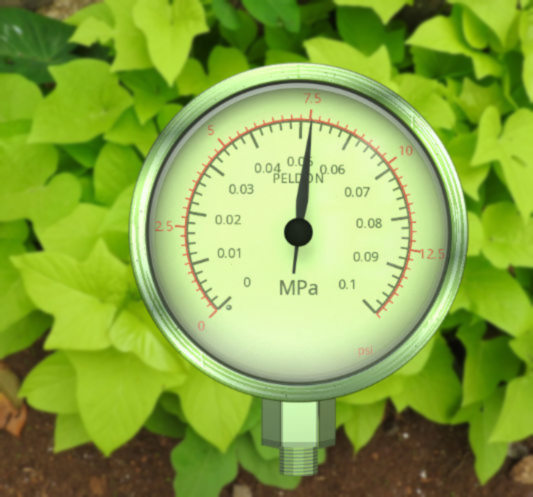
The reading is 0.052 MPa
